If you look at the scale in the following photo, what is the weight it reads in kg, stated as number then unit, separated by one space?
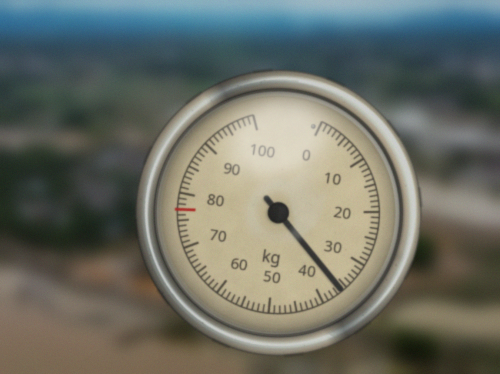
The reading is 36 kg
